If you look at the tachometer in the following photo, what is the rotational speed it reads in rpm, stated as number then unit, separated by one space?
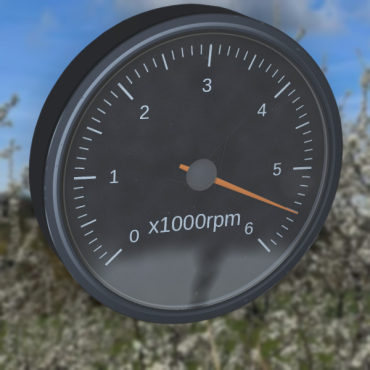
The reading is 5500 rpm
